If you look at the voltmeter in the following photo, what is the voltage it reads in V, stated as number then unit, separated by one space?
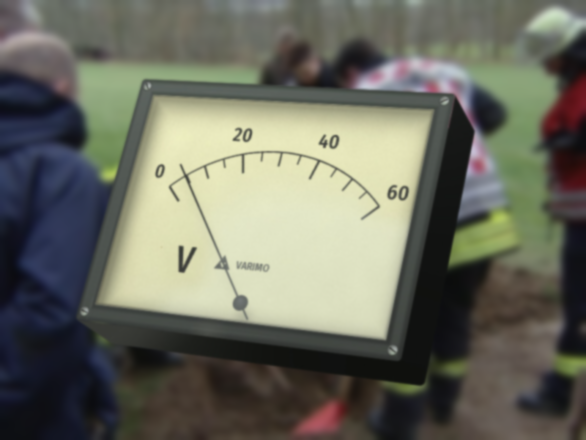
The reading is 5 V
